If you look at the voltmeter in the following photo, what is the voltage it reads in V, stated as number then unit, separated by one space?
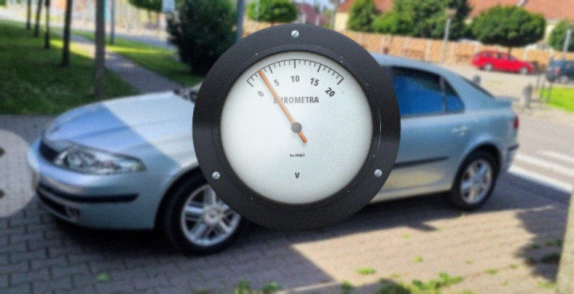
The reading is 3 V
